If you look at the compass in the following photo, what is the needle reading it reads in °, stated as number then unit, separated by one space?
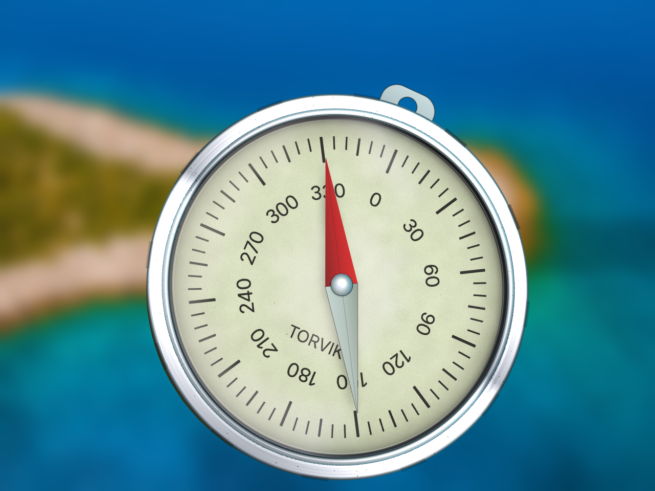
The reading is 330 °
